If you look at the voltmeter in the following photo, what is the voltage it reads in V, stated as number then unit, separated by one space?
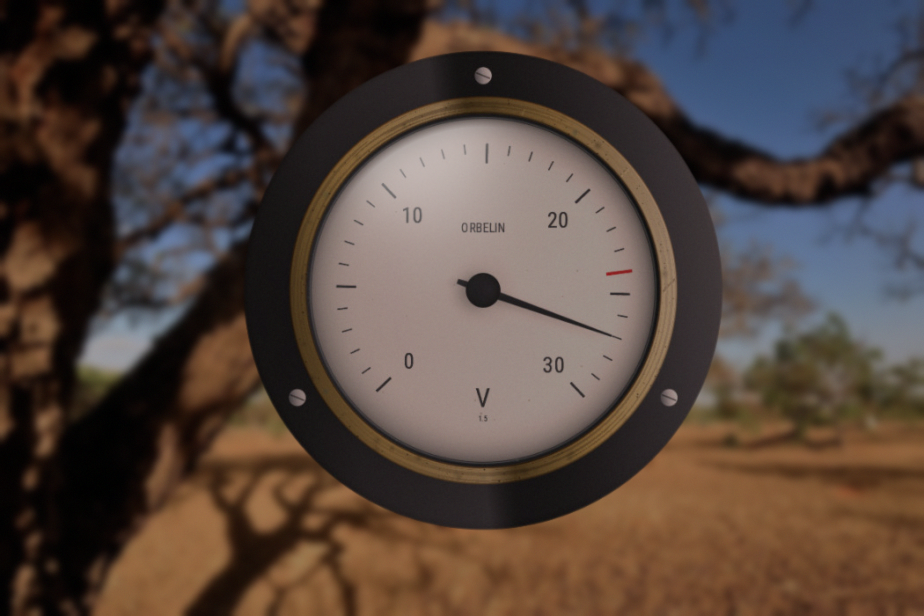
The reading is 27 V
